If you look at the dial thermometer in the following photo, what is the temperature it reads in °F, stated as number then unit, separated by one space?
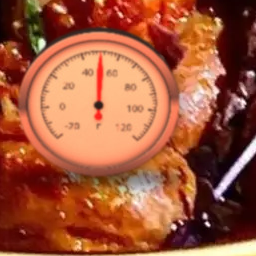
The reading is 50 °F
